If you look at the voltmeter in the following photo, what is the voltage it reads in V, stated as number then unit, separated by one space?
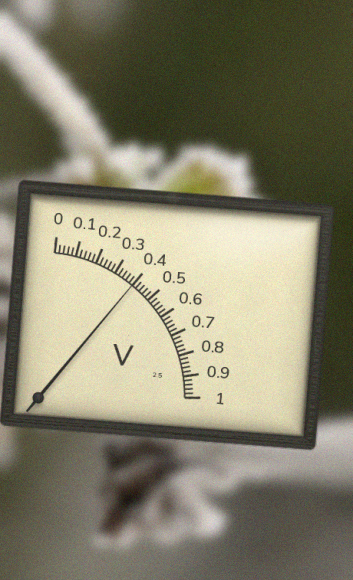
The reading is 0.4 V
